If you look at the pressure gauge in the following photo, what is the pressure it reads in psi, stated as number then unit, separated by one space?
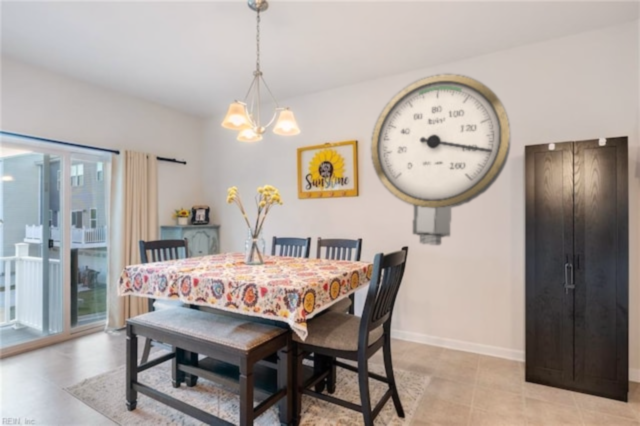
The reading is 140 psi
